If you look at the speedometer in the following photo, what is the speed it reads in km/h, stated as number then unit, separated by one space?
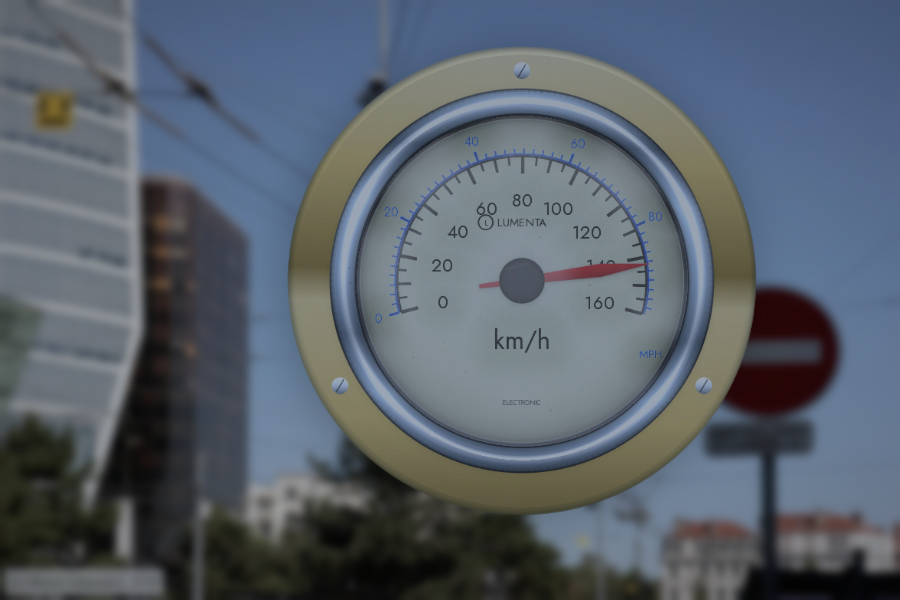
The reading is 142.5 km/h
